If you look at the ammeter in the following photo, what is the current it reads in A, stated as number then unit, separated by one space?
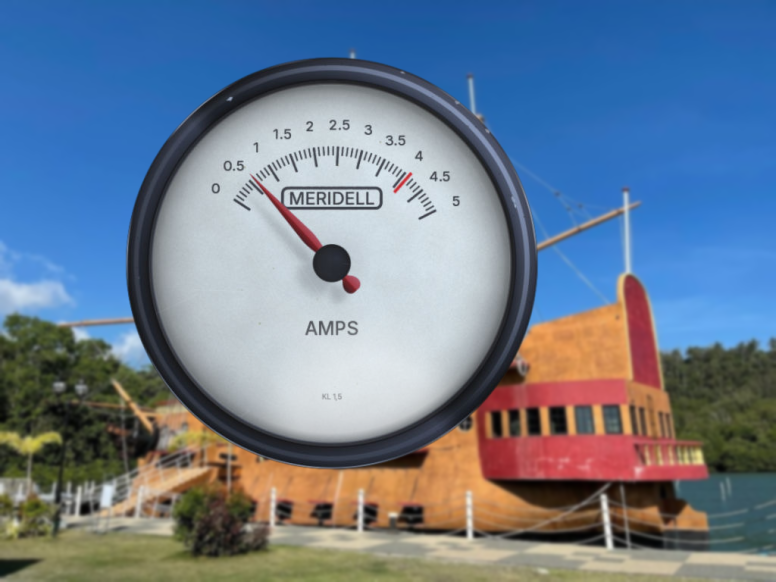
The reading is 0.6 A
